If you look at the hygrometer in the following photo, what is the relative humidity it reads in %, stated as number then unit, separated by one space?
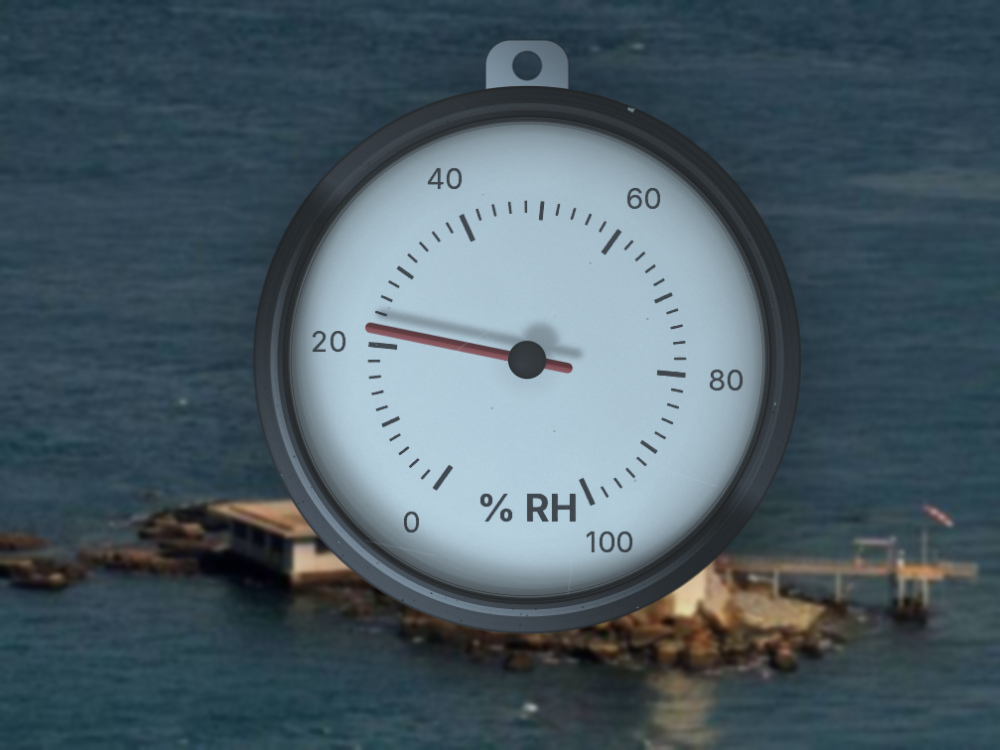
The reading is 22 %
